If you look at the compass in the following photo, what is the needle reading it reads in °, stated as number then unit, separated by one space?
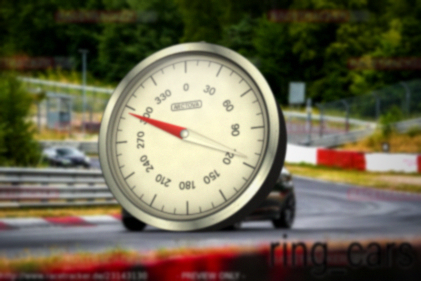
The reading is 295 °
